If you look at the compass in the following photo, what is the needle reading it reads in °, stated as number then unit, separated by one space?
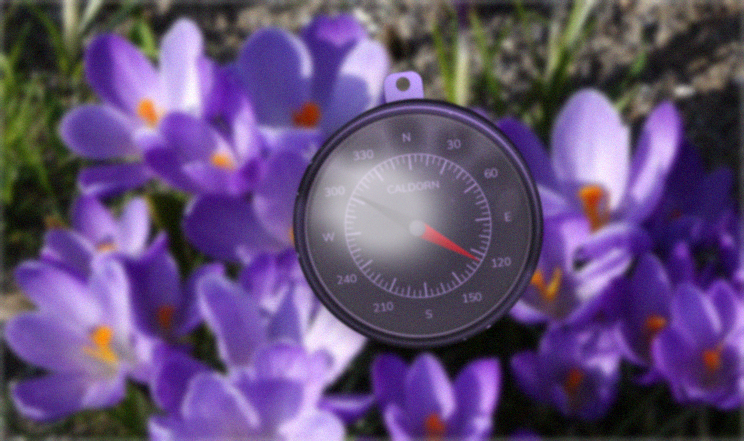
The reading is 125 °
